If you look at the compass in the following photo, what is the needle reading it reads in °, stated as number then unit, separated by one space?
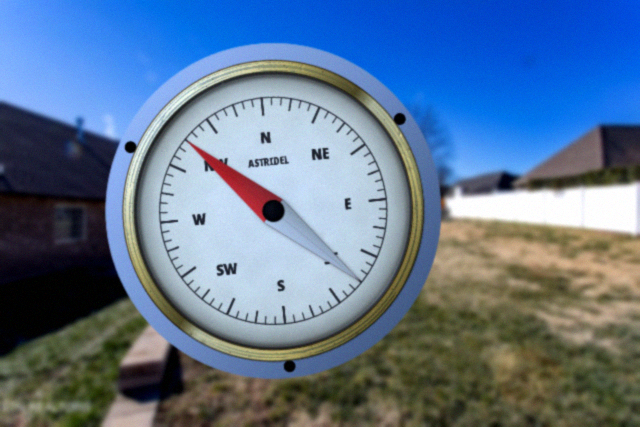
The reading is 315 °
